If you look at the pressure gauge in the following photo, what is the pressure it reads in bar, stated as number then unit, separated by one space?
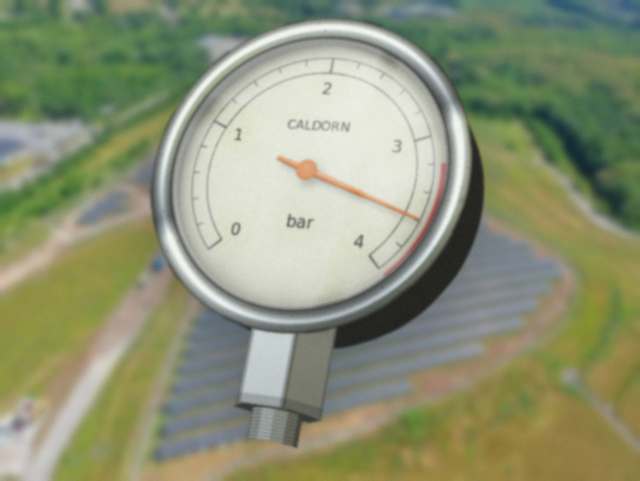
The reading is 3.6 bar
